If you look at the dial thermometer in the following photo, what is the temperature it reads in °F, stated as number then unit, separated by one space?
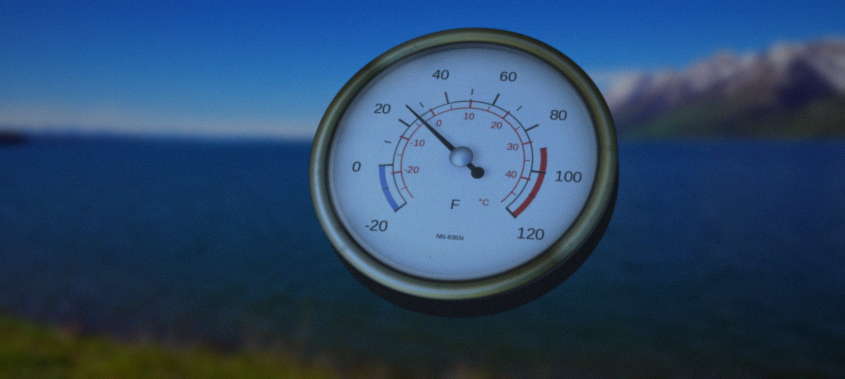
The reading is 25 °F
